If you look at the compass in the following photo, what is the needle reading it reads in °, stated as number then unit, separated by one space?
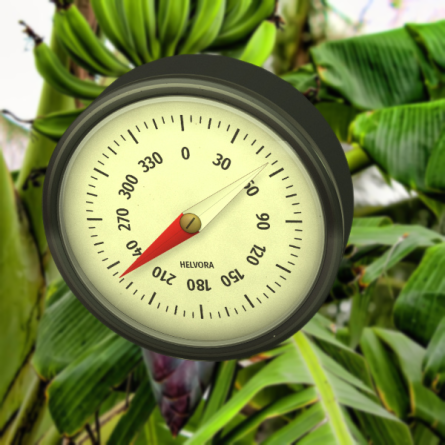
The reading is 232.5 °
